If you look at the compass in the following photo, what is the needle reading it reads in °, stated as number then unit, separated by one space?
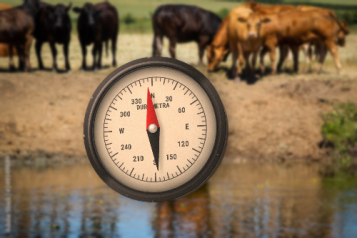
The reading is 355 °
